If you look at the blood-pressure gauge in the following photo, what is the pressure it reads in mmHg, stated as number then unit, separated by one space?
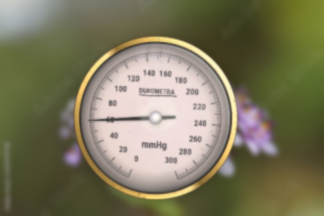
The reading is 60 mmHg
